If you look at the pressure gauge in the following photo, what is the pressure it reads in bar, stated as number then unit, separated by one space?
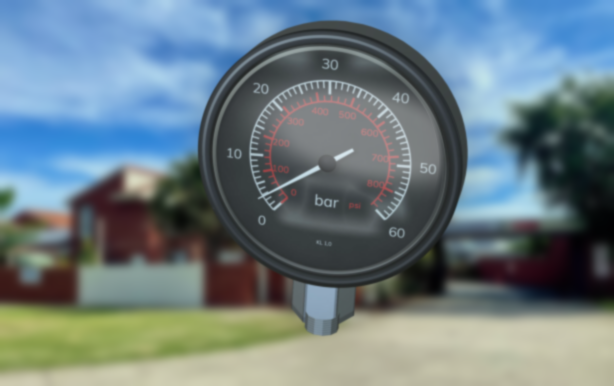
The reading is 3 bar
